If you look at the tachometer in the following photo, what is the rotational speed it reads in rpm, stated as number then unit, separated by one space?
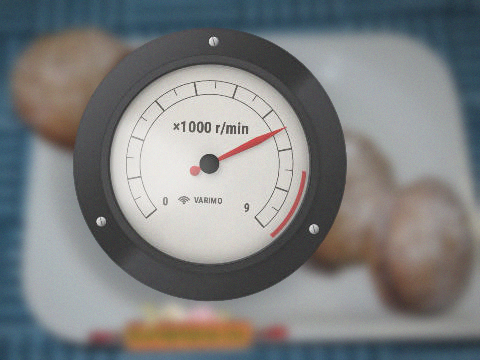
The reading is 6500 rpm
